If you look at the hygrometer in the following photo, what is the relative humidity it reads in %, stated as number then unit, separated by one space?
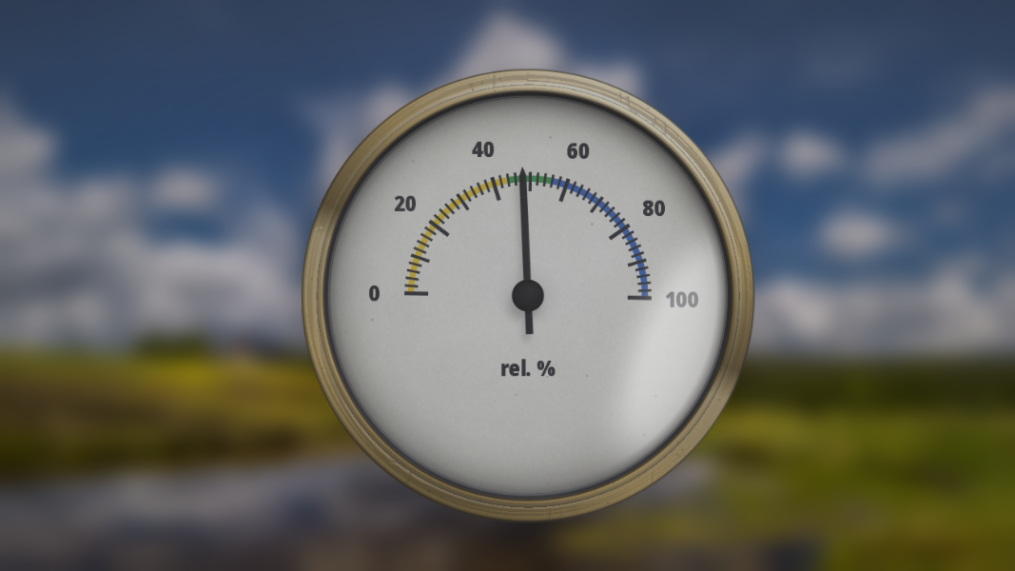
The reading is 48 %
